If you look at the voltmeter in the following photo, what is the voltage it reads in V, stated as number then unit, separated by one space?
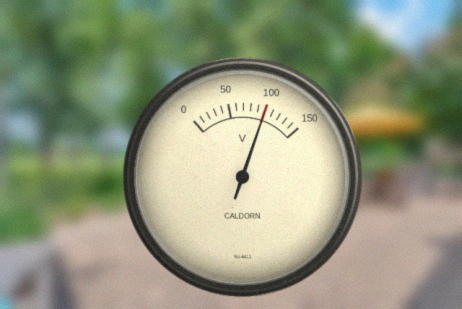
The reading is 100 V
